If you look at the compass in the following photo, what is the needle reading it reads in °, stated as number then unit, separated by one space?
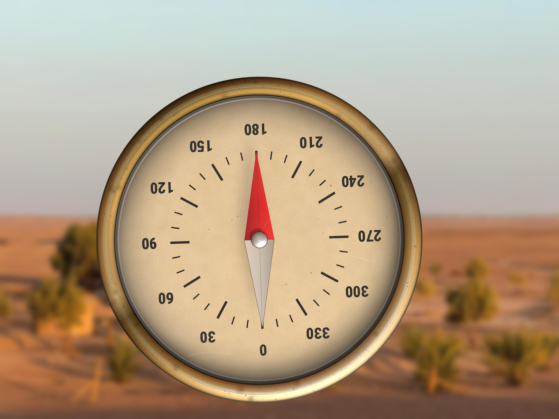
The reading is 180 °
